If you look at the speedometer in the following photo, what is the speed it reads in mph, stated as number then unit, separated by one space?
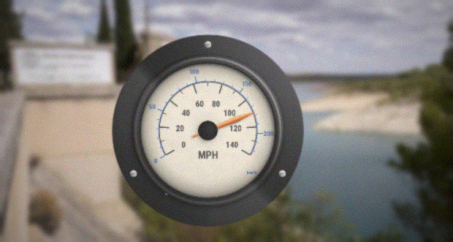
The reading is 110 mph
